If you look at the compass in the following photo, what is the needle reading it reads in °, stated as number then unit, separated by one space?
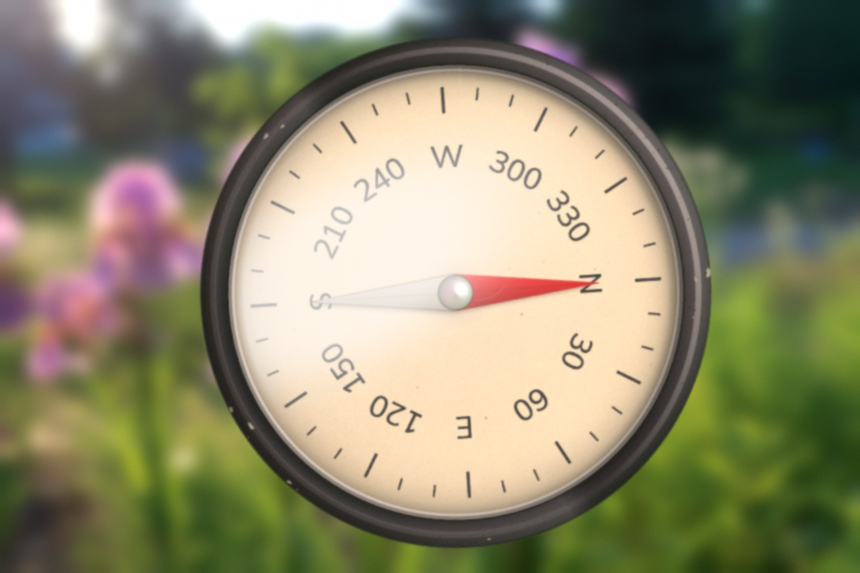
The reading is 0 °
